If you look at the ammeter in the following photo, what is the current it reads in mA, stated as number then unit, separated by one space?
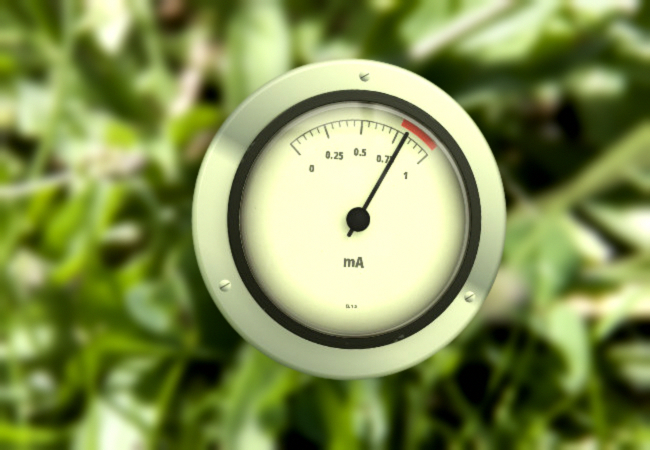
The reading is 0.8 mA
